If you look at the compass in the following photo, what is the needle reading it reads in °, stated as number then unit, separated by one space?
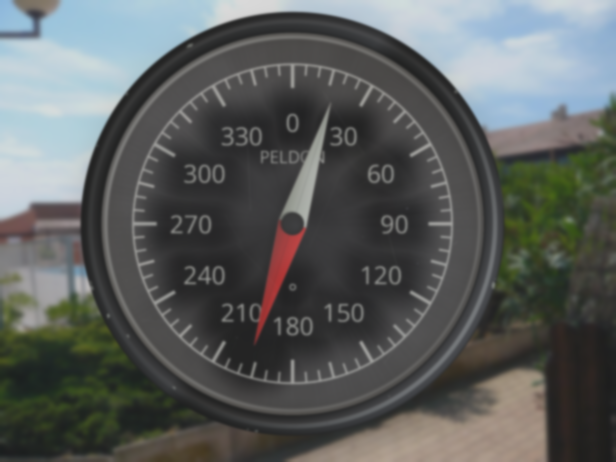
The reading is 197.5 °
